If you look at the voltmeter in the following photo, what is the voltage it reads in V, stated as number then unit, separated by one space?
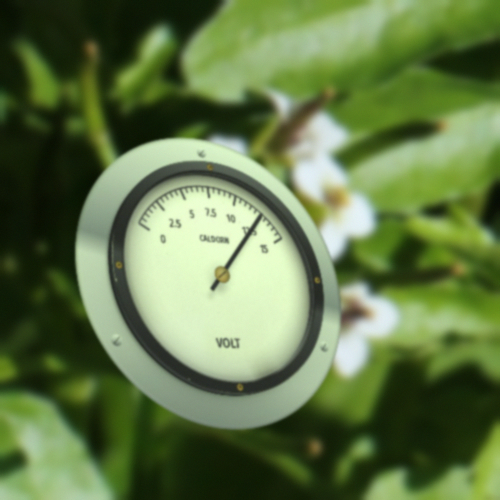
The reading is 12.5 V
